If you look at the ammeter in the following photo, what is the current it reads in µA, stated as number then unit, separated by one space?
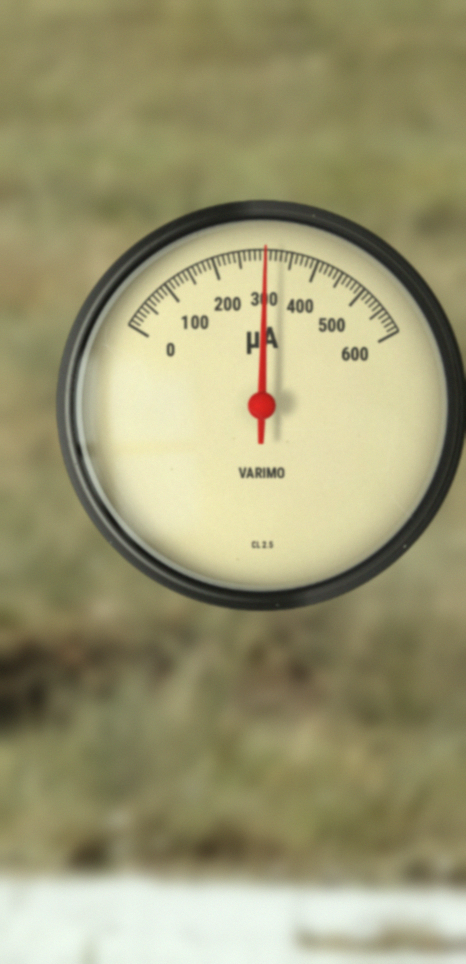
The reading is 300 µA
